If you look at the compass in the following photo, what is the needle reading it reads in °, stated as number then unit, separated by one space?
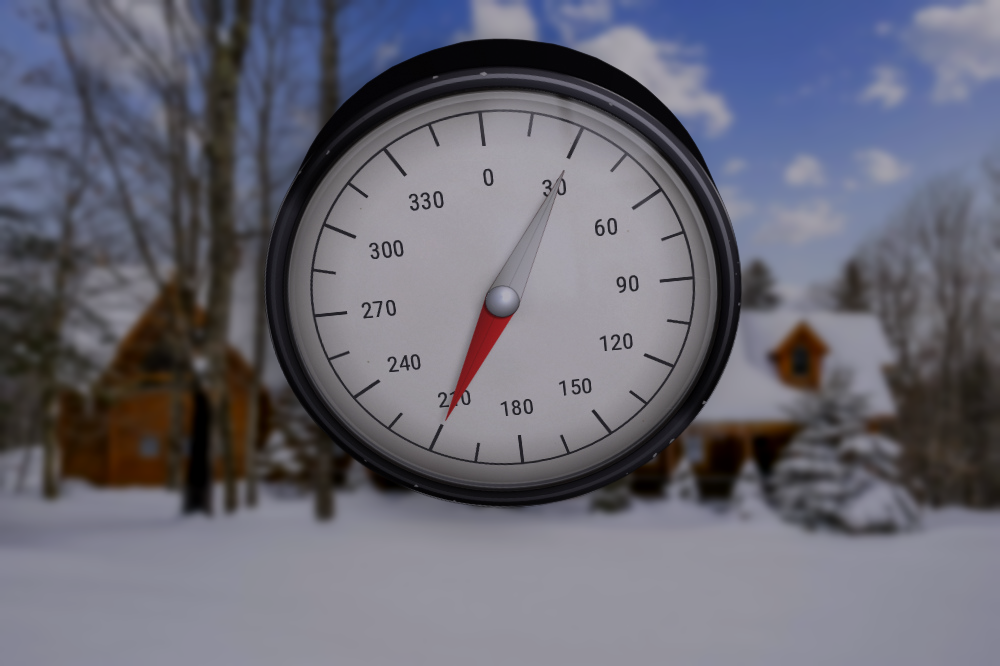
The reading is 210 °
